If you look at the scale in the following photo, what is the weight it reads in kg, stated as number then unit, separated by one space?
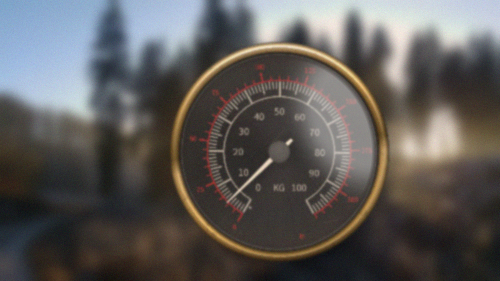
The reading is 5 kg
